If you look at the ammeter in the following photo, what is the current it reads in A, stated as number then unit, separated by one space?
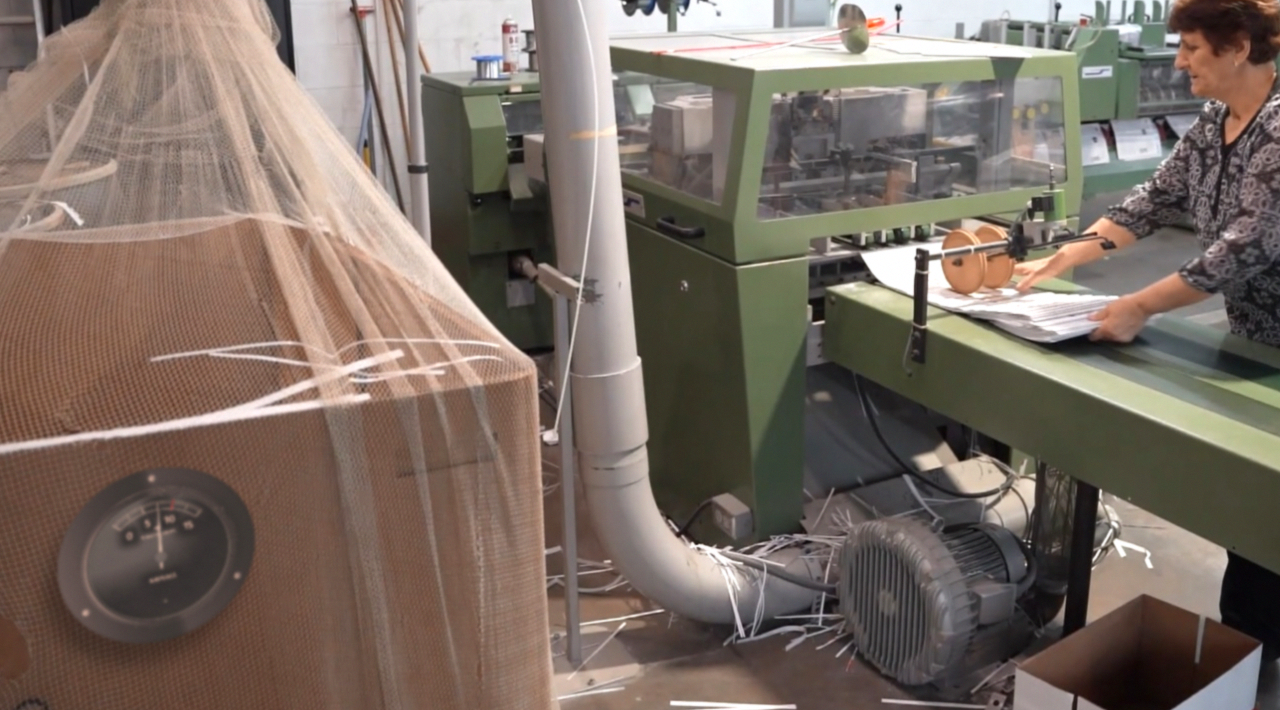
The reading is 7.5 A
